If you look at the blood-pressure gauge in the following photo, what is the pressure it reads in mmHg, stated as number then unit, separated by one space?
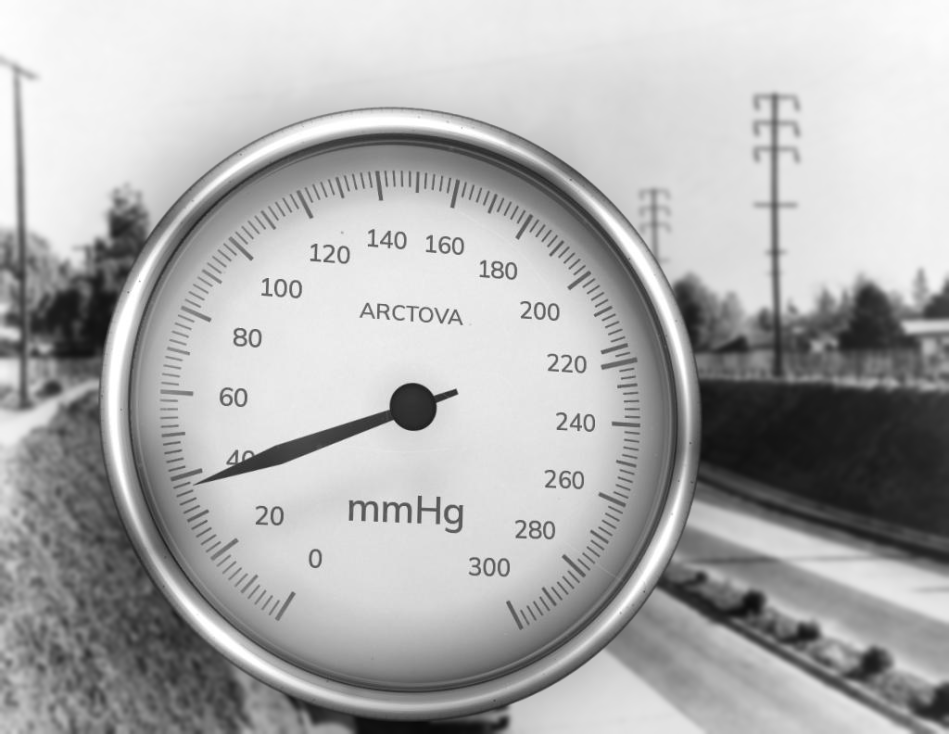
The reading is 37 mmHg
